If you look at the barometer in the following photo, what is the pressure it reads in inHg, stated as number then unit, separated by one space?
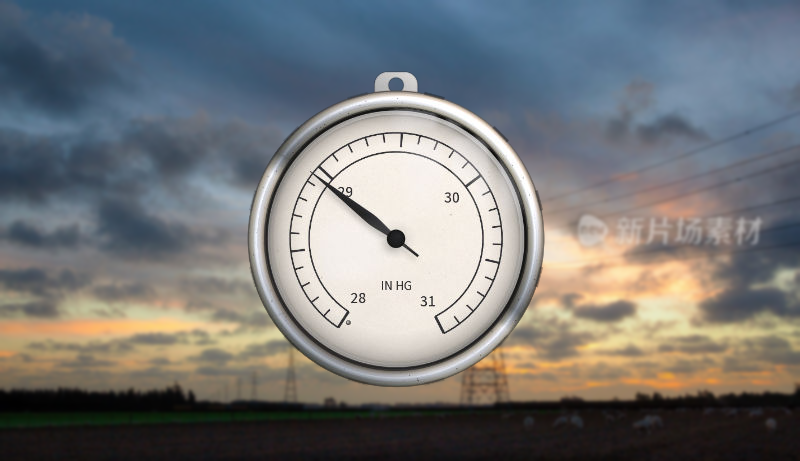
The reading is 28.95 inHg
